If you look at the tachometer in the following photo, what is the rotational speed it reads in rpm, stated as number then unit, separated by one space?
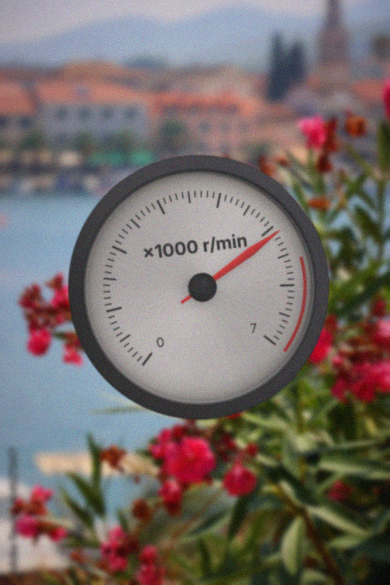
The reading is 5100 rpm
